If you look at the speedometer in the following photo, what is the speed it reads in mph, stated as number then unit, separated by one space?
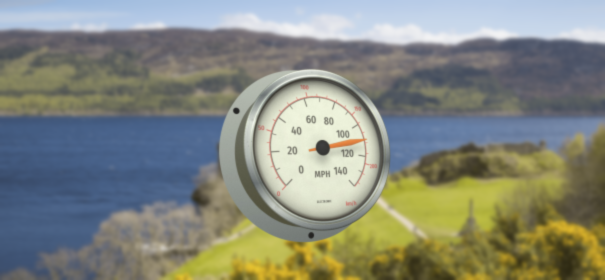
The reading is 110 mph
